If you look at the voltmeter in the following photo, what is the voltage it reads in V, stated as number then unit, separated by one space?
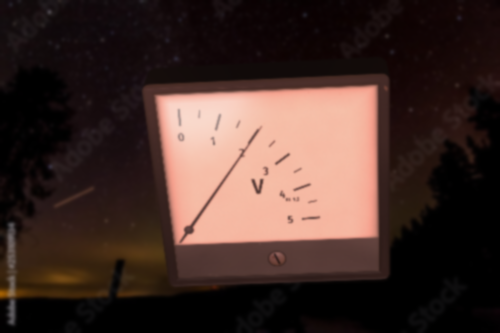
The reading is 2 V
